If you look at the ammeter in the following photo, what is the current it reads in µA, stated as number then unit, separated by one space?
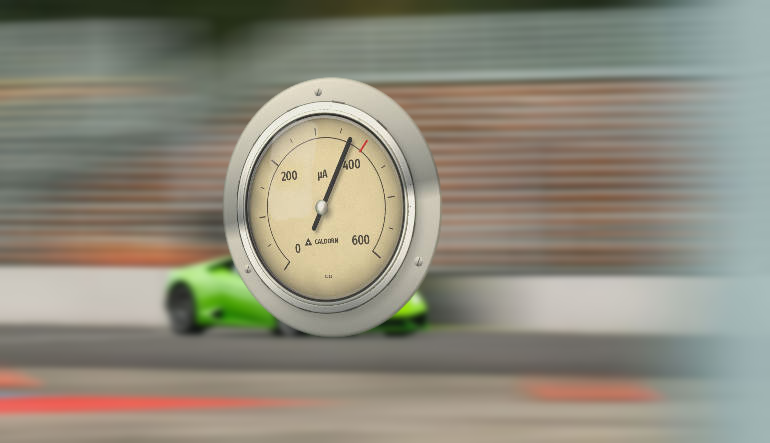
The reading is 375 µA
